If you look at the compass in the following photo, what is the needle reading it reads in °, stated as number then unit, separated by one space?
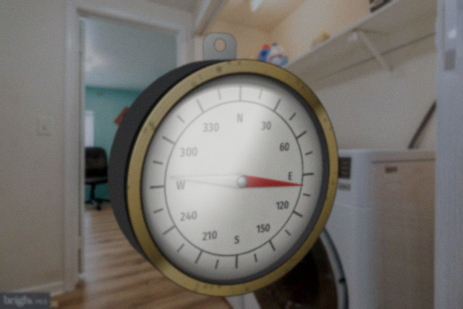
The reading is 97.5 °
